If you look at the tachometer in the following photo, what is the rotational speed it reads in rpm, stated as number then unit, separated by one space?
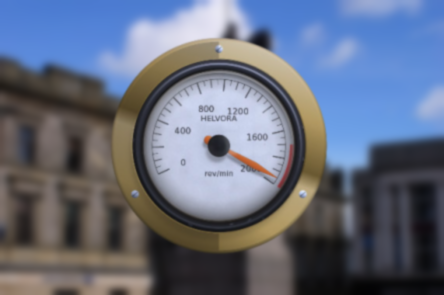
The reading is 1950 rpm
